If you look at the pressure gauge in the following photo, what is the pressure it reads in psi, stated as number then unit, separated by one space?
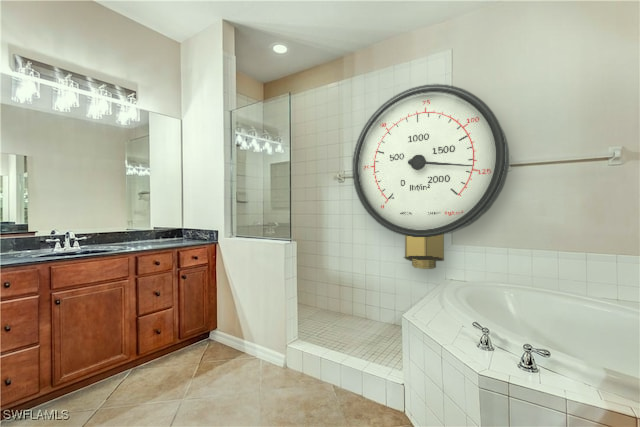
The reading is 1750 psi
